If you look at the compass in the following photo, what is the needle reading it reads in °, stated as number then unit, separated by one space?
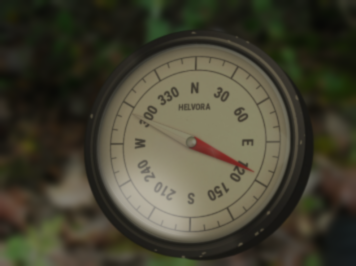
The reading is 115 °
